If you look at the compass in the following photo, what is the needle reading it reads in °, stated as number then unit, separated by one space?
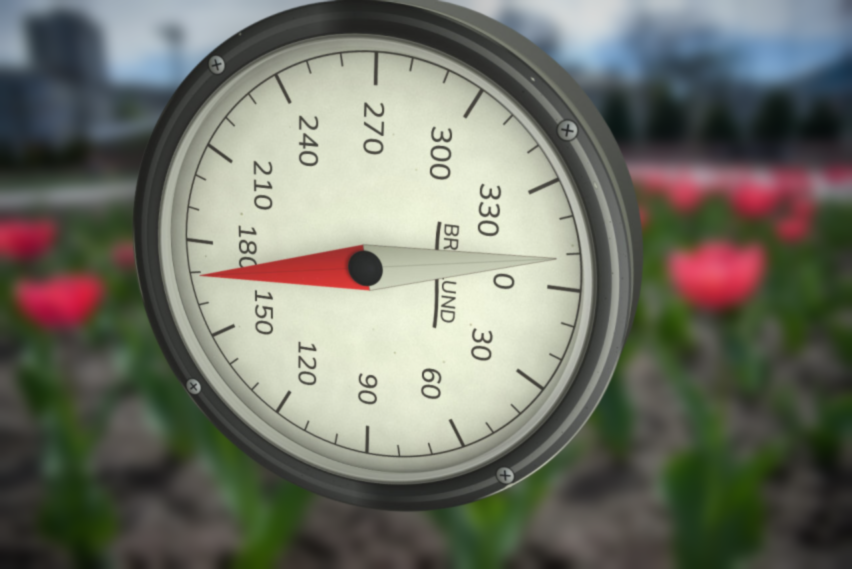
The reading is 170 °
